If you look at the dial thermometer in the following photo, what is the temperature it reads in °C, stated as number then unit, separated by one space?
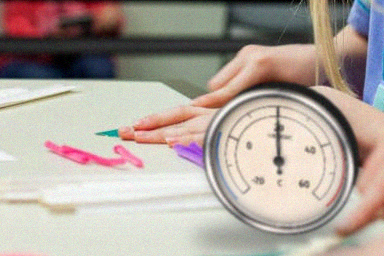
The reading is 20 °C
